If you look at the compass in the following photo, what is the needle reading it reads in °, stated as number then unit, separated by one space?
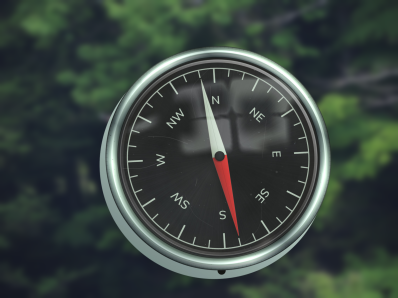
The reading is 170 °
